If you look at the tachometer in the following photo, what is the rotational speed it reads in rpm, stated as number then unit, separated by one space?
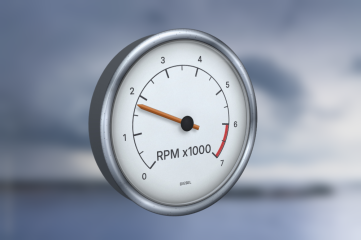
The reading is 1750 rpm
